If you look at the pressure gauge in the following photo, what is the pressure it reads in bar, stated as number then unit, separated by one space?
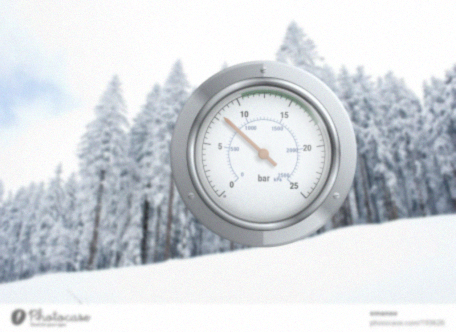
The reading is 8 bar
